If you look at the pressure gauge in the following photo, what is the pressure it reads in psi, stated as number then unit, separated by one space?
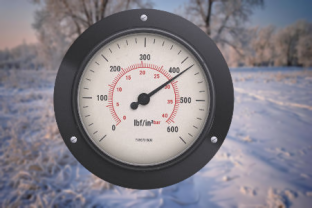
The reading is 420 psi
